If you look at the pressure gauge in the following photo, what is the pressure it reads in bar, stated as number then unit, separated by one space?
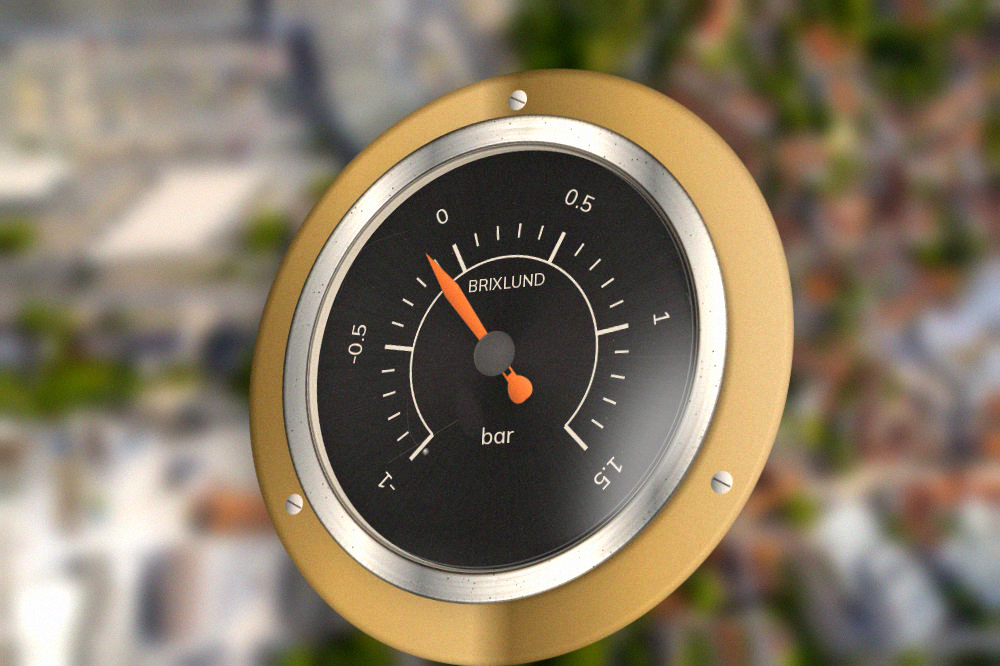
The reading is -0.1 bar
